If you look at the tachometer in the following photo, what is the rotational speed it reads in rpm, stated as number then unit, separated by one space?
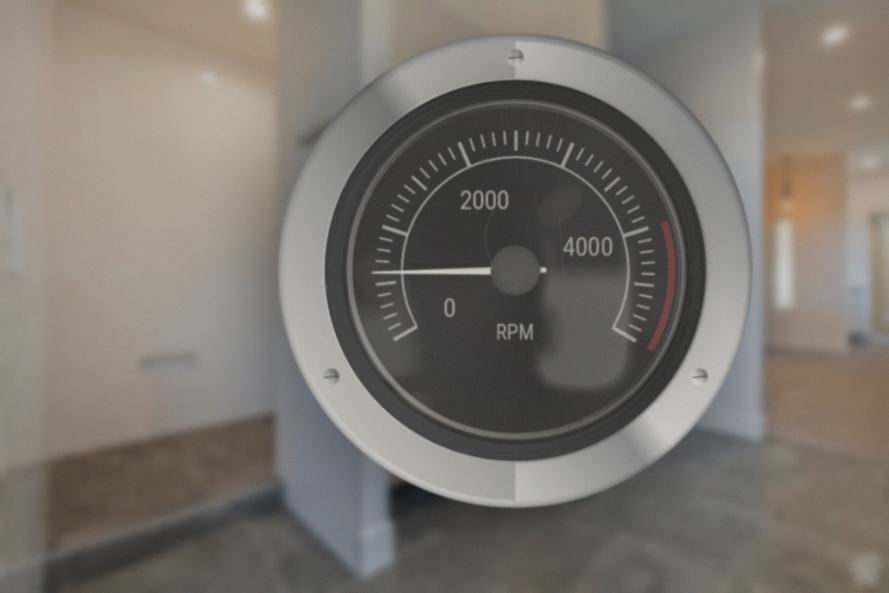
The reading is 600 rpm
